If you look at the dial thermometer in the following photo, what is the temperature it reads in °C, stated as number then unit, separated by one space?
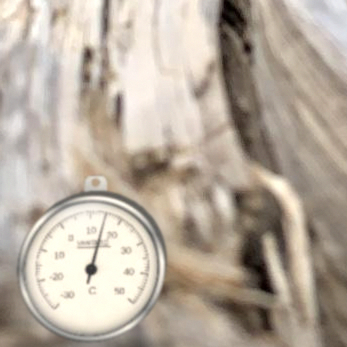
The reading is 15 °C
